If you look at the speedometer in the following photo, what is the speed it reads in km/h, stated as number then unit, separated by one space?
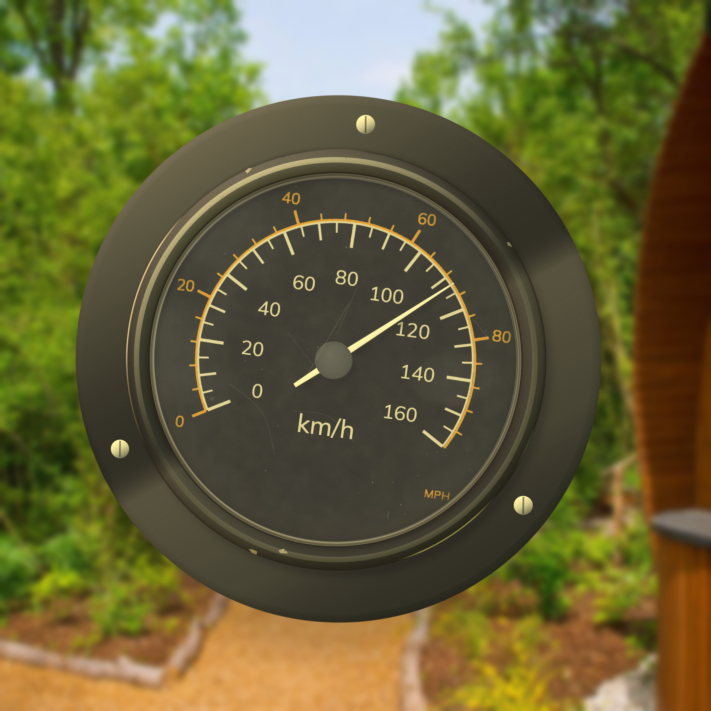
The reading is 112.5 km/h
